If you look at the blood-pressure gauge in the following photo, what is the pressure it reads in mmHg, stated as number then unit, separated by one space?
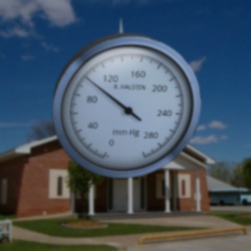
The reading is 100 mmHg
